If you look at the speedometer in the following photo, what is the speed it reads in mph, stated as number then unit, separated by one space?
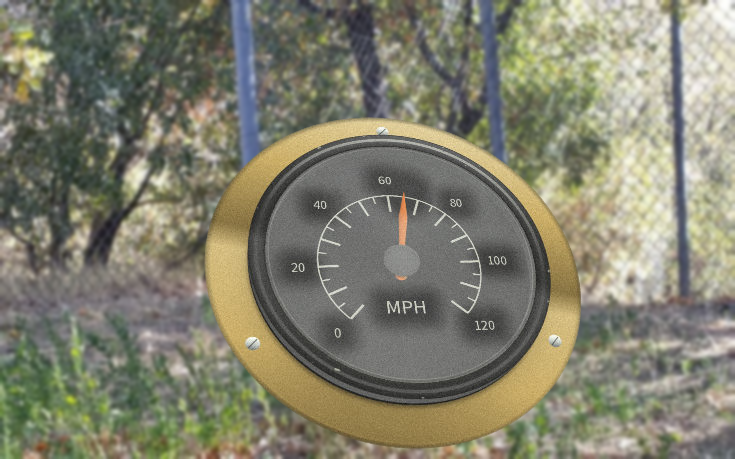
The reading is 65 mph
